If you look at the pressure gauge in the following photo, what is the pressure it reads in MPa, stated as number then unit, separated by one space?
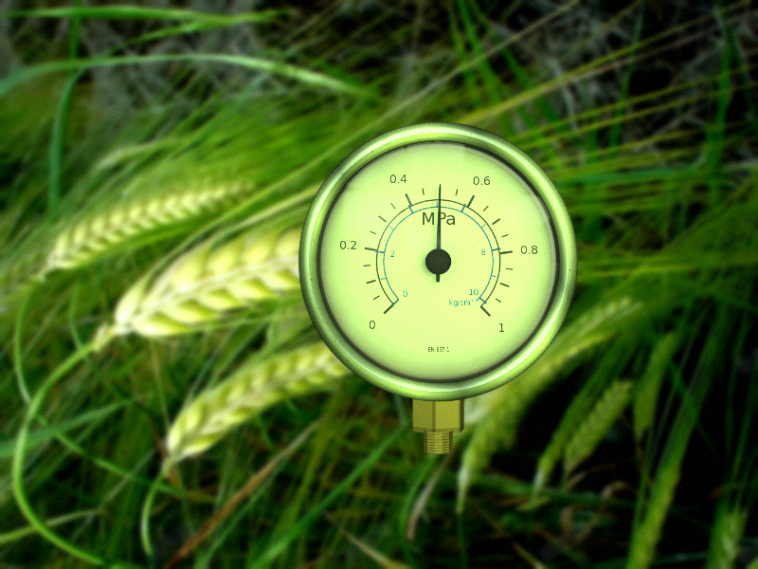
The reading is 0.5 MPa
